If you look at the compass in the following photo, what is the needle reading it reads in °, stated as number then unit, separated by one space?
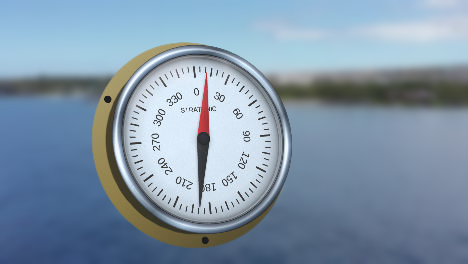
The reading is 10 °
